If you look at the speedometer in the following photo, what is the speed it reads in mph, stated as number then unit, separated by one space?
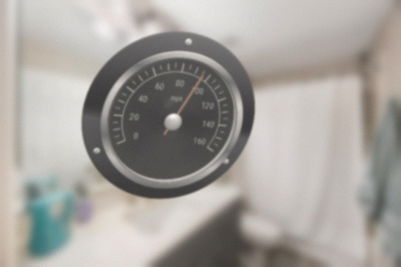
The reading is 95 mph
